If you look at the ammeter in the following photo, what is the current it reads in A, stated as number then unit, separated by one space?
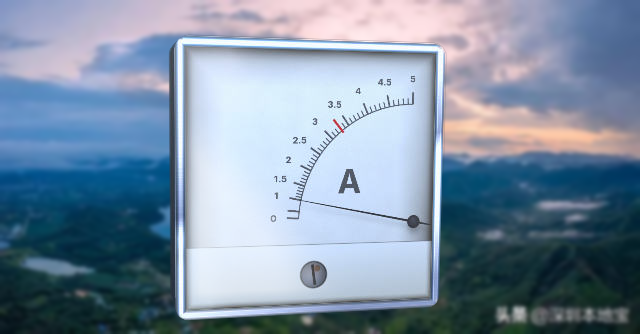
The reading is 1 A
